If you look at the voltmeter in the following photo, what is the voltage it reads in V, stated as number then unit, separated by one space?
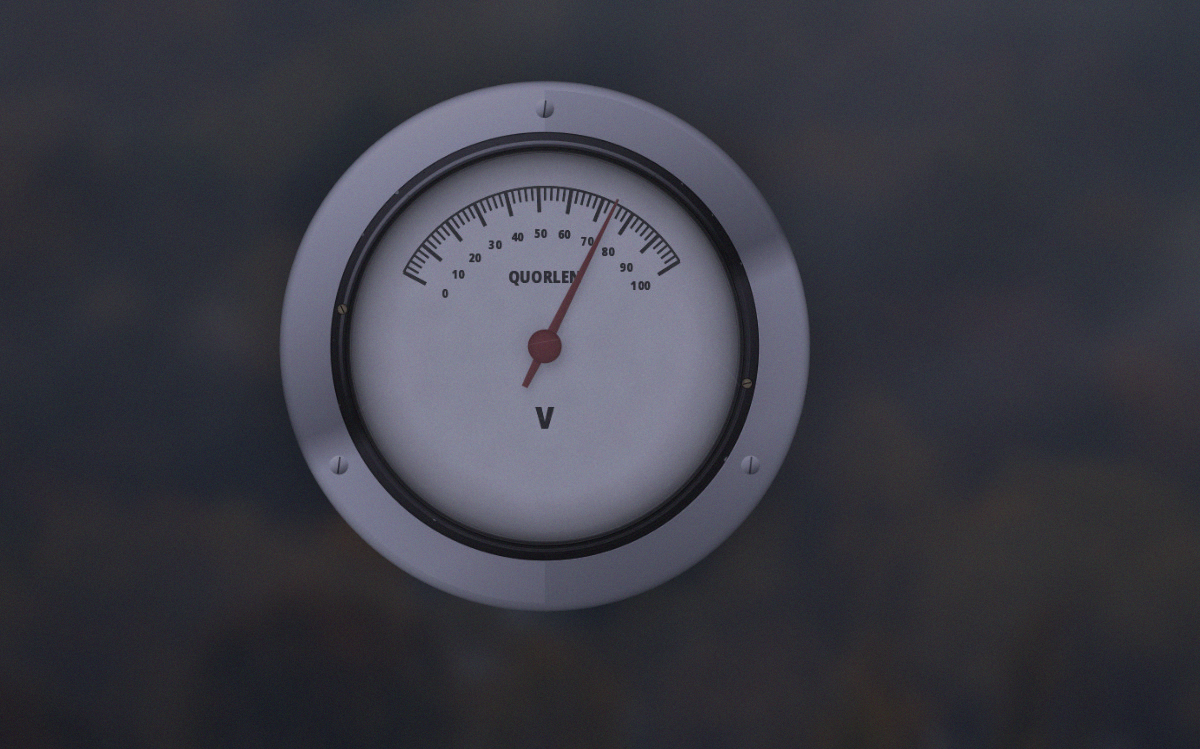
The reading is 74 V
